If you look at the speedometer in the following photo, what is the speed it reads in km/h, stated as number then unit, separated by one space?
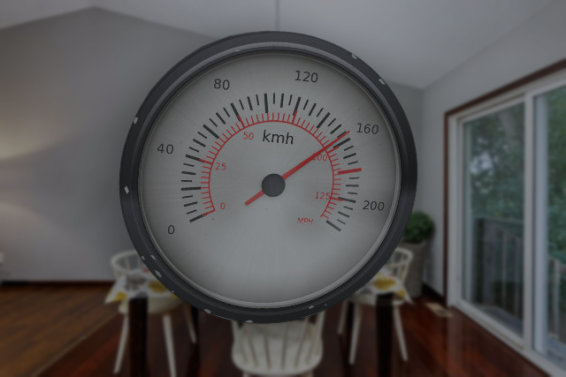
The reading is 155 km/h
